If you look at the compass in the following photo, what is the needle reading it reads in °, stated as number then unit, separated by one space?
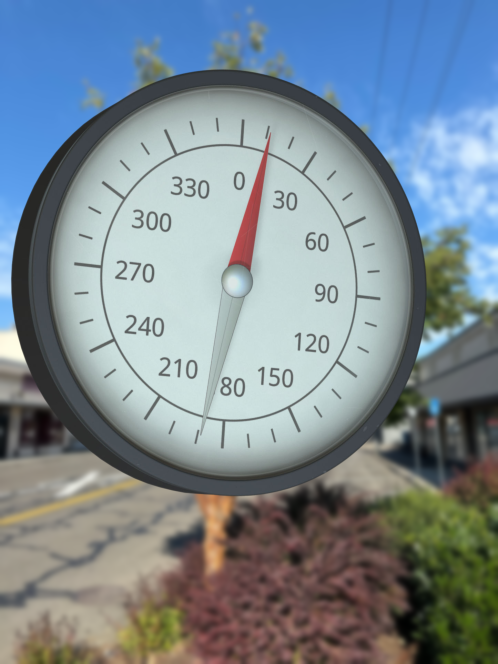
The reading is 10 °
